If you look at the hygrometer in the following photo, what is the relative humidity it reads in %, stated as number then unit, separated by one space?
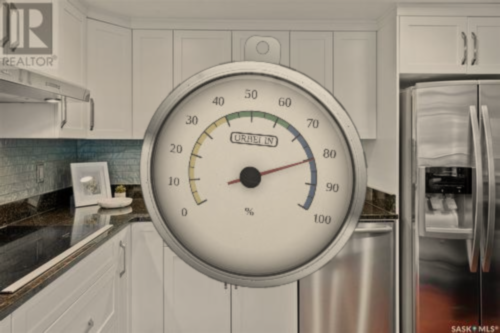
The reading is 80 %
